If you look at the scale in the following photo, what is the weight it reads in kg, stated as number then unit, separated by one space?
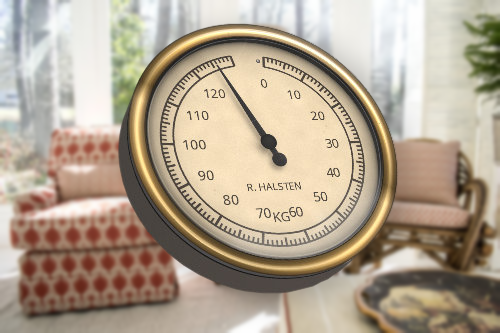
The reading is 125 kg
